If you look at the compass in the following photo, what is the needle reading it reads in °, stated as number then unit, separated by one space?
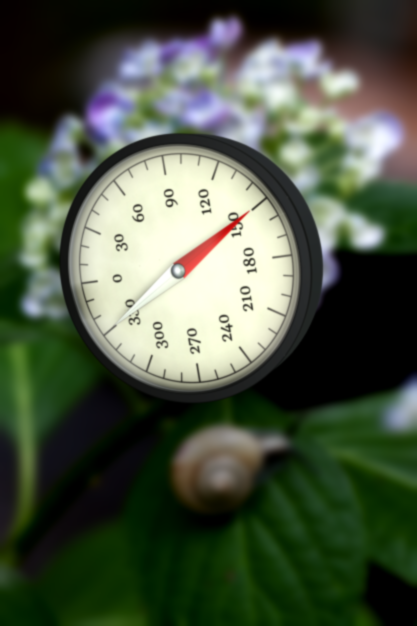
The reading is 150 °
